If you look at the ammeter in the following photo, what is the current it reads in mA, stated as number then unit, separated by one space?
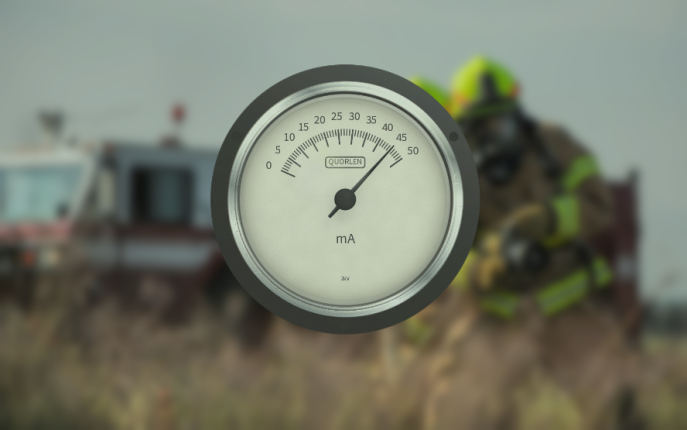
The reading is 45 mA
